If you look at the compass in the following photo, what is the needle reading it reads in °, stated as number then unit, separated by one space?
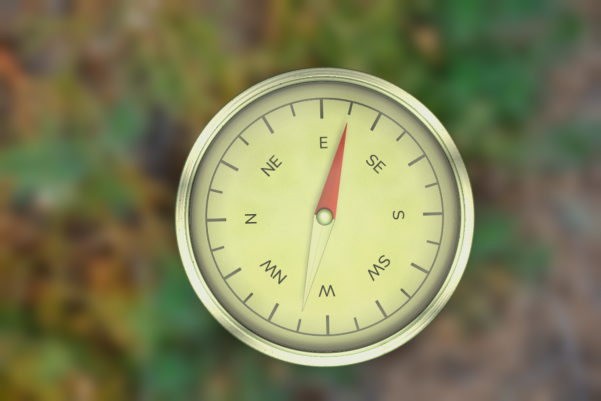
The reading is 105 °
